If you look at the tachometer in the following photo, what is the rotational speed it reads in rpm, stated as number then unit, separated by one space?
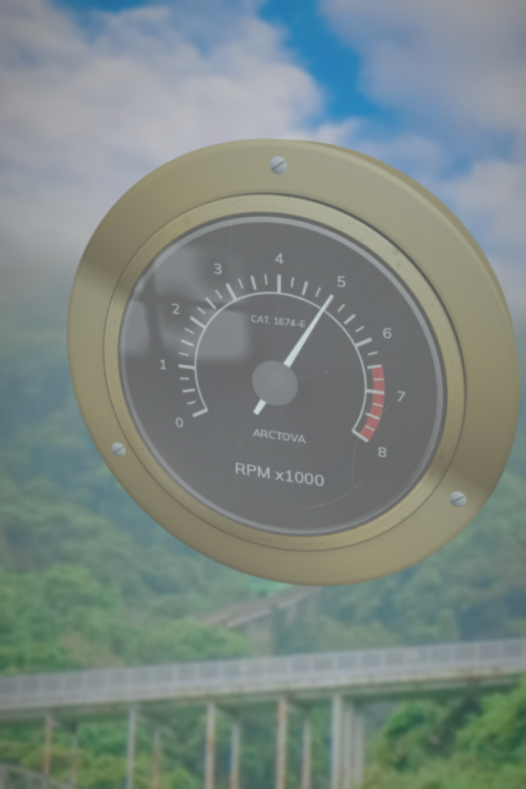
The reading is 5000 rpm
